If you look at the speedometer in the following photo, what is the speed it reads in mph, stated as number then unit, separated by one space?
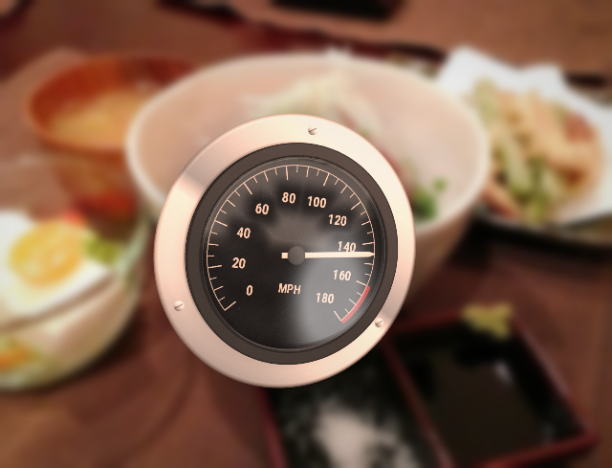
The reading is 145 mph
